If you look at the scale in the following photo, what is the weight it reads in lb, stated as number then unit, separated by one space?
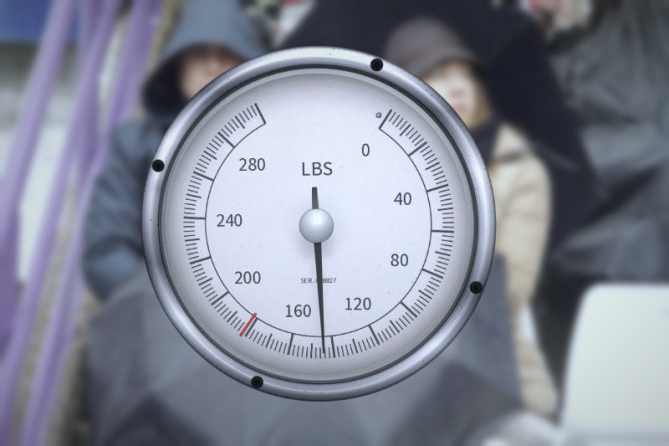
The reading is 144 lb
